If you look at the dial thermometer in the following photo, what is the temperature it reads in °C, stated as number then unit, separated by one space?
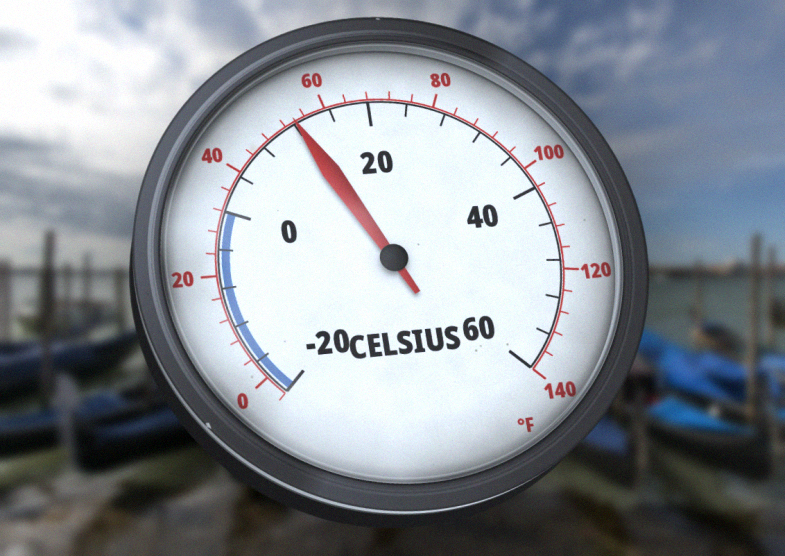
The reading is 12 °C
